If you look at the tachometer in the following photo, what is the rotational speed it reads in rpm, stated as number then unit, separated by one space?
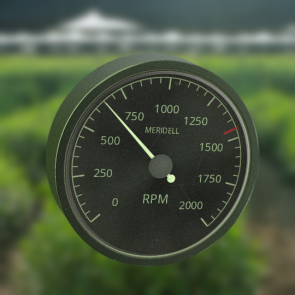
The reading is 650 rpm
